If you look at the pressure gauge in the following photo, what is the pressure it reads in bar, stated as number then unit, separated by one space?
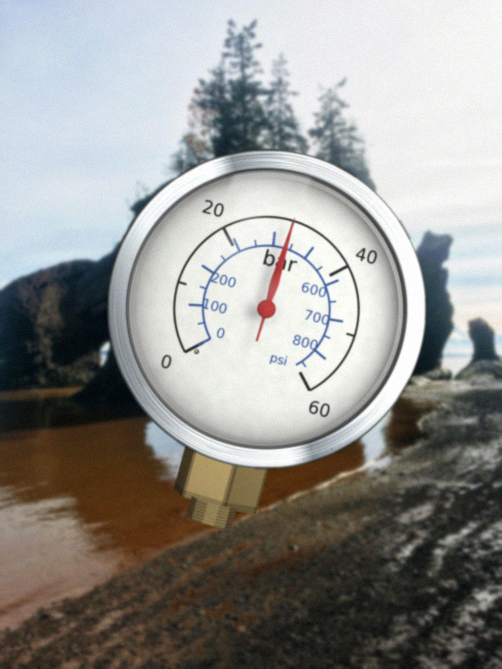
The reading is 30 bar
